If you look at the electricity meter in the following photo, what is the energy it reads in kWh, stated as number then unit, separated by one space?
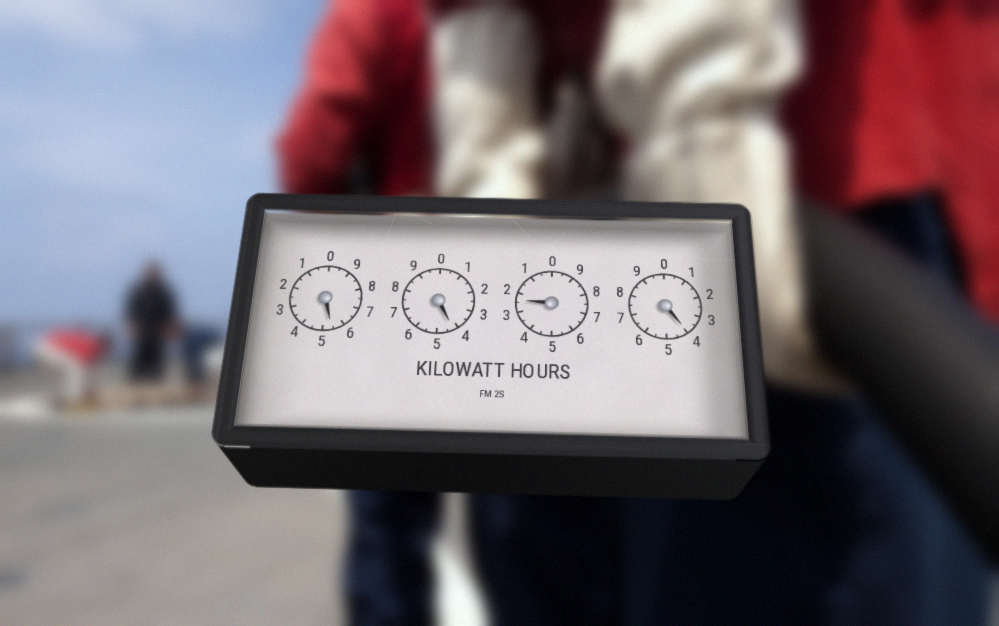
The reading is 5424 kWh
